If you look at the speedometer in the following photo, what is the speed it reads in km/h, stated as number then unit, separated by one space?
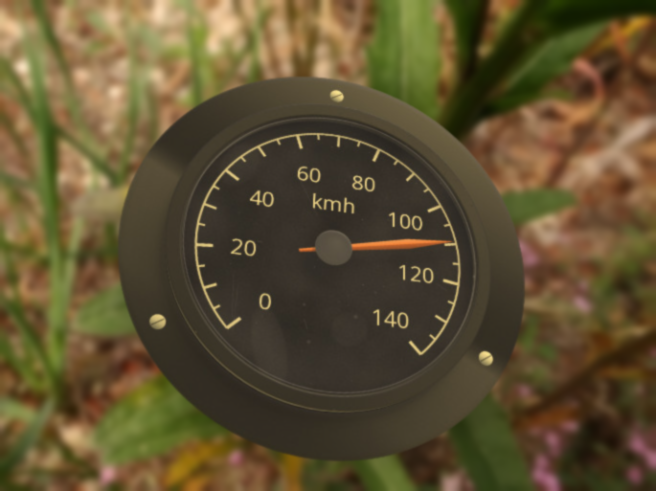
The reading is 110 km/h
